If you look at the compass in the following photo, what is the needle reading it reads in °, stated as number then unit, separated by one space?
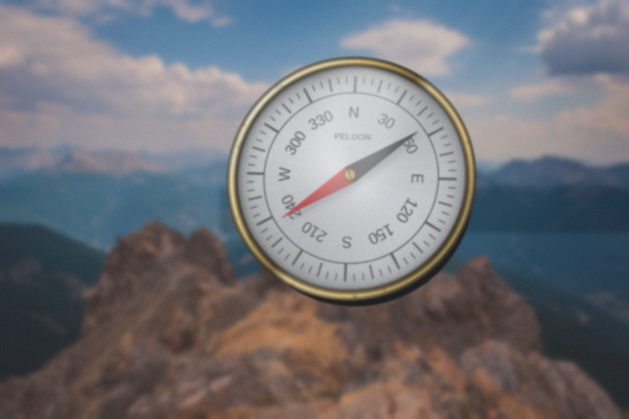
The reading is 235 °
